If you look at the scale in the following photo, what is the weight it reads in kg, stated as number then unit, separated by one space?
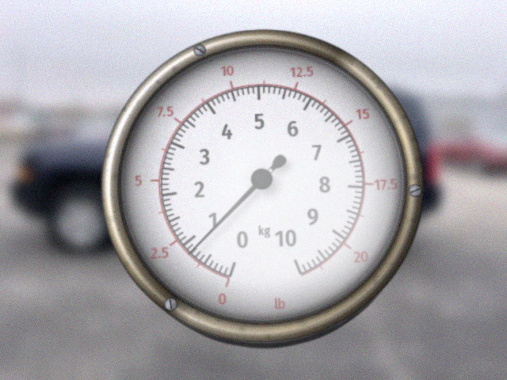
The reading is 0.8 kg
